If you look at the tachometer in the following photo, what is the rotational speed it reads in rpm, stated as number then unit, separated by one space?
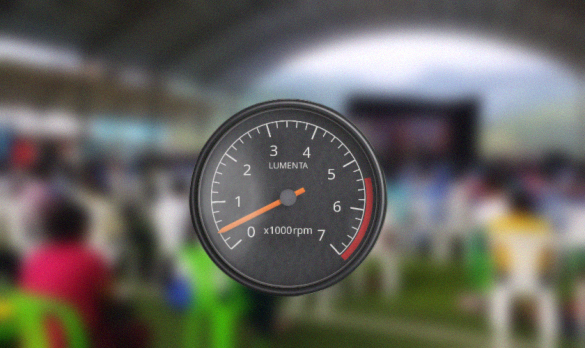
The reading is 400 rpm
